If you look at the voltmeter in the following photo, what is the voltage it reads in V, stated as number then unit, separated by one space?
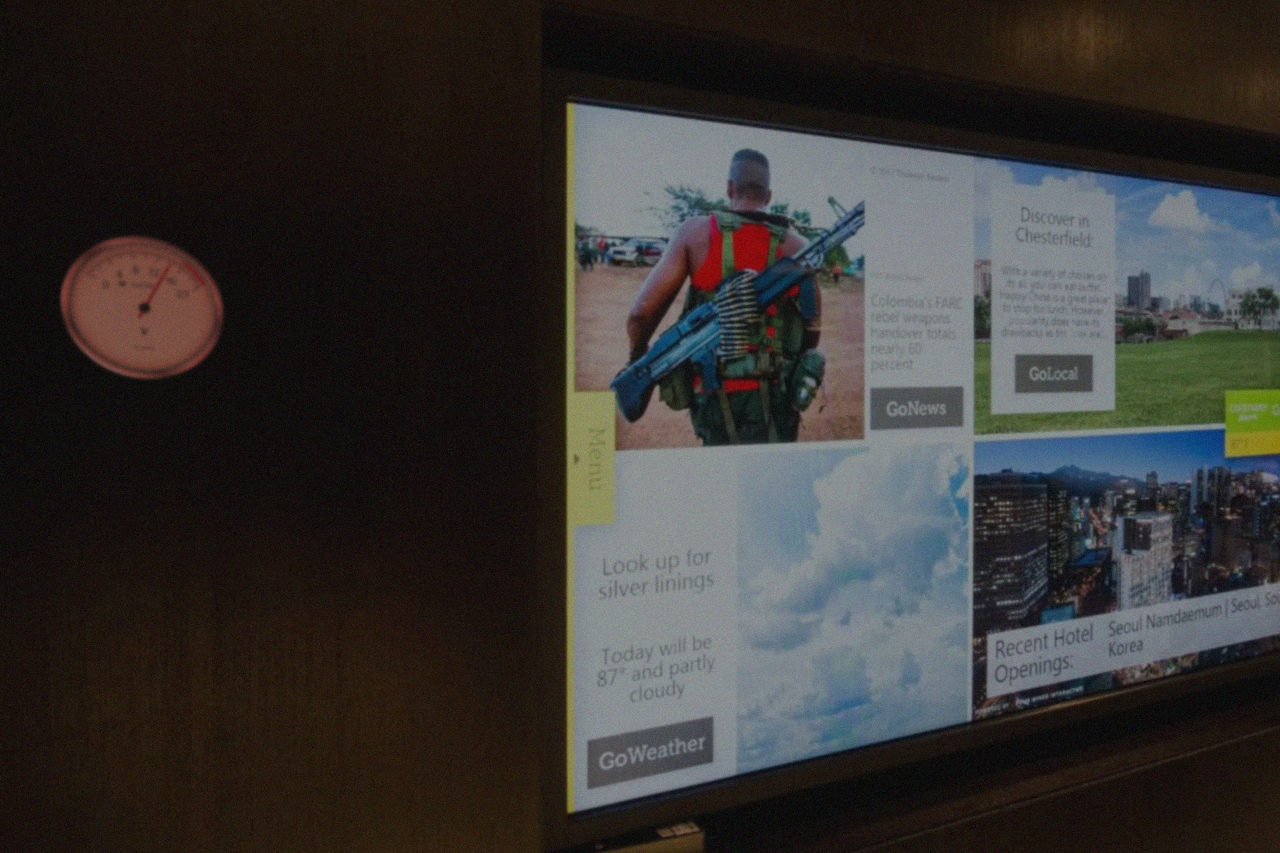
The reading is 14 V
